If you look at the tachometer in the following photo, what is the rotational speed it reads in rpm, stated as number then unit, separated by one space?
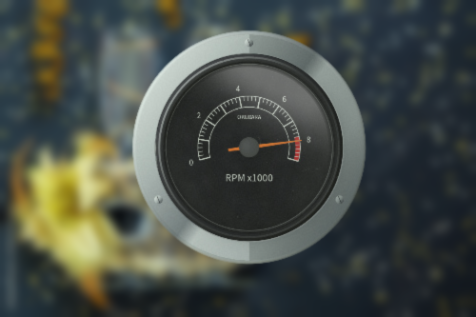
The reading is 8000 rpm
